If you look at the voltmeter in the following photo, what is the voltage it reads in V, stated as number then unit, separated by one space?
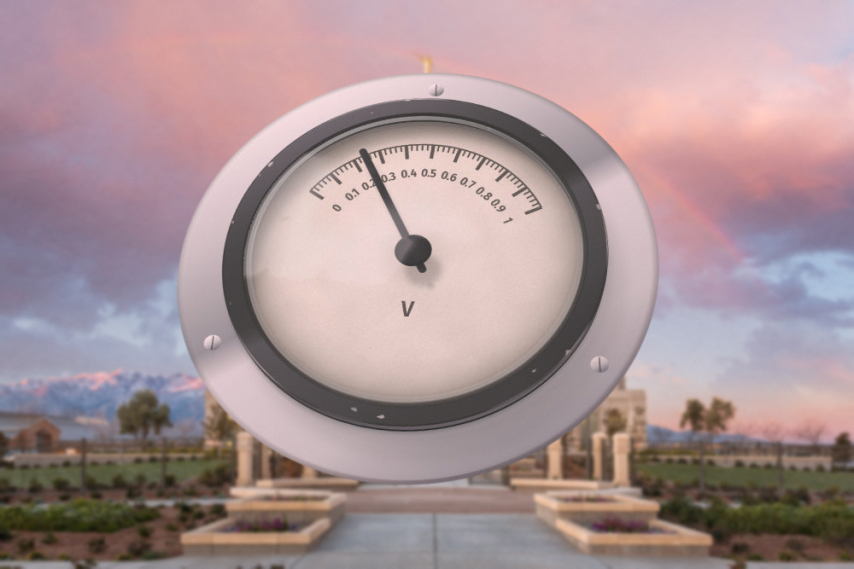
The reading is 0.24 V
